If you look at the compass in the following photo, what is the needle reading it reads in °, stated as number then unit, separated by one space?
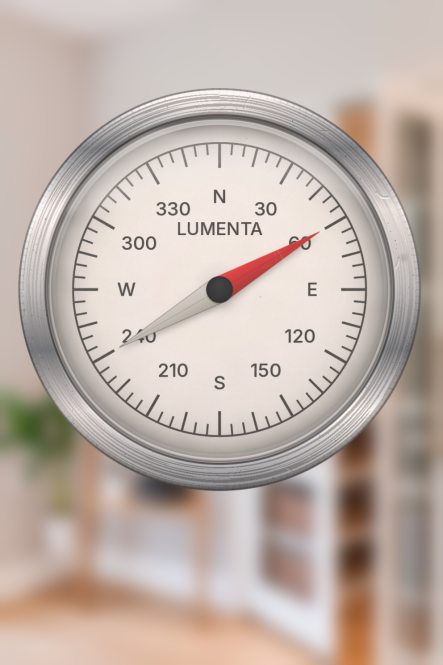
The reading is 60 °
